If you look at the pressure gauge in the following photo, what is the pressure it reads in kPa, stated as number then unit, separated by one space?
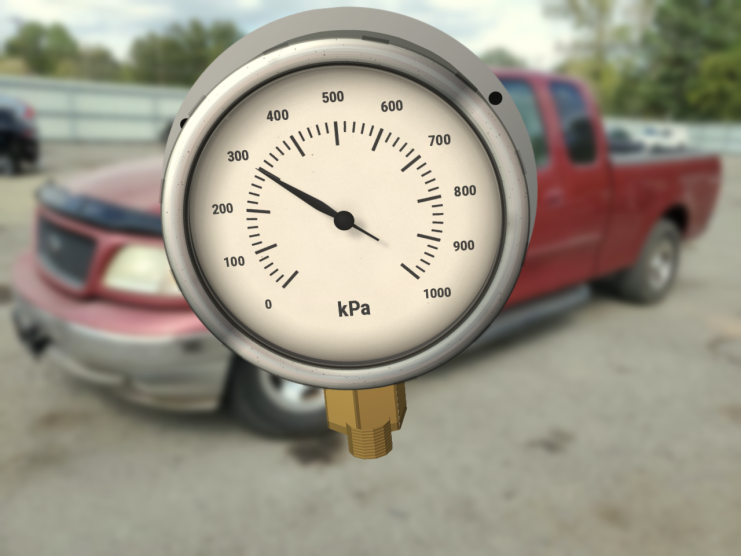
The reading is 300 kPa
